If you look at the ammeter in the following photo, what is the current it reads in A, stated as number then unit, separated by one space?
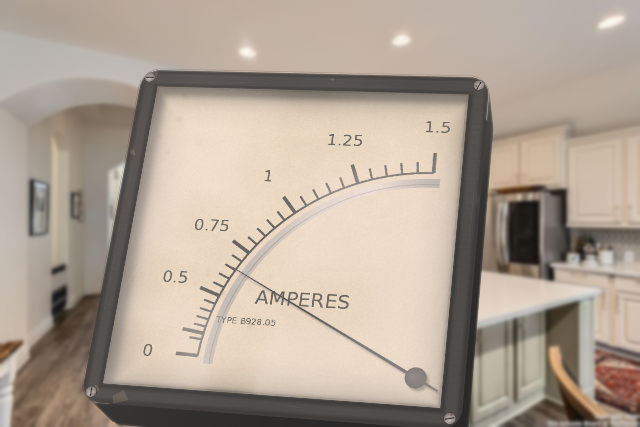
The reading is 0.65 A
